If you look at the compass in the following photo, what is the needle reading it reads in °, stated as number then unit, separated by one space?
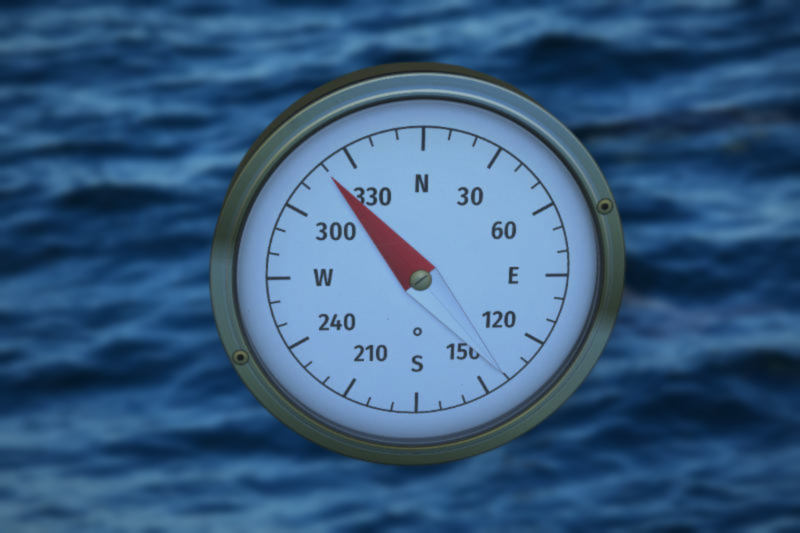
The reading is 320 °
